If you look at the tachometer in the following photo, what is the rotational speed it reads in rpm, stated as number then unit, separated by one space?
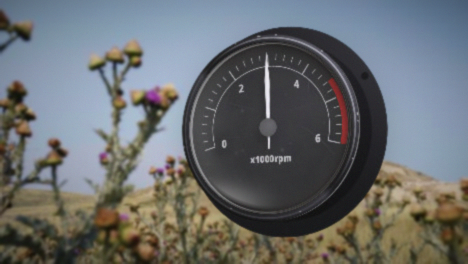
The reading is 3000 rpm
